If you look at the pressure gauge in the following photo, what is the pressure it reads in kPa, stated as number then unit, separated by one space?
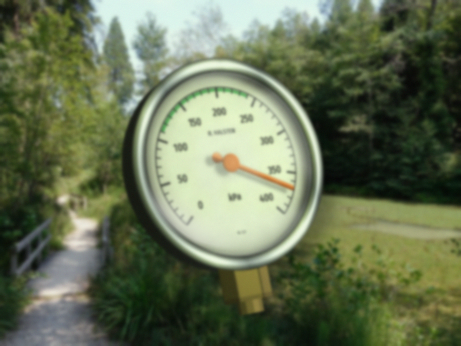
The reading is 370 kPa
